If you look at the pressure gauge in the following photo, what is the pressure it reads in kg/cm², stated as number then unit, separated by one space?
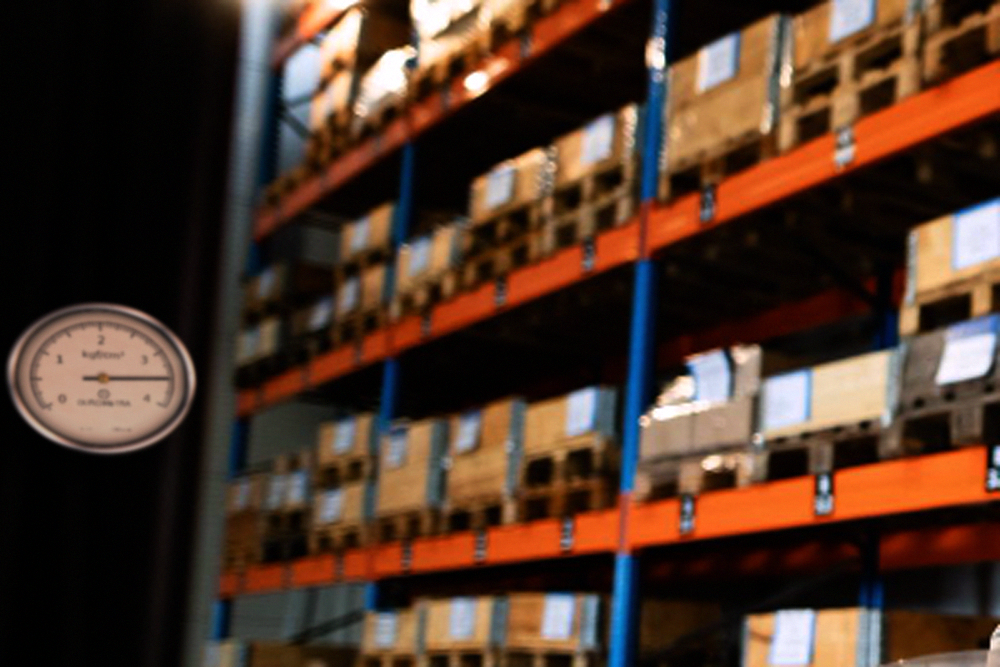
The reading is 3.5 kg/cm²
